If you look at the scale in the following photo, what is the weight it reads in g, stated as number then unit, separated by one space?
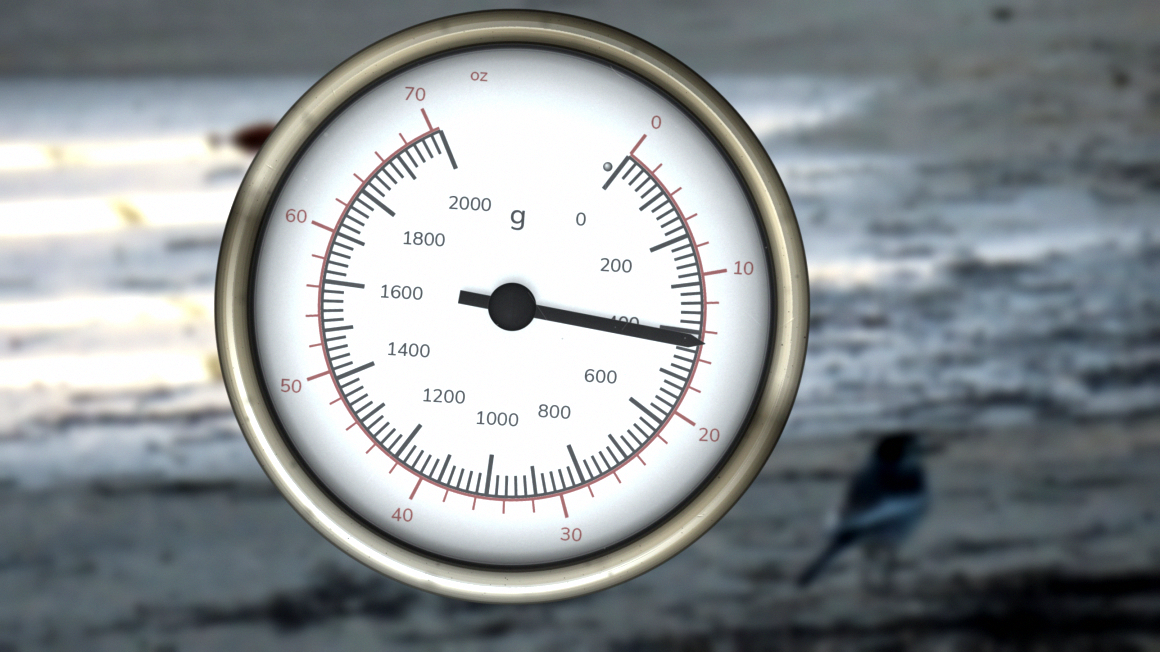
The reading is 420 g
